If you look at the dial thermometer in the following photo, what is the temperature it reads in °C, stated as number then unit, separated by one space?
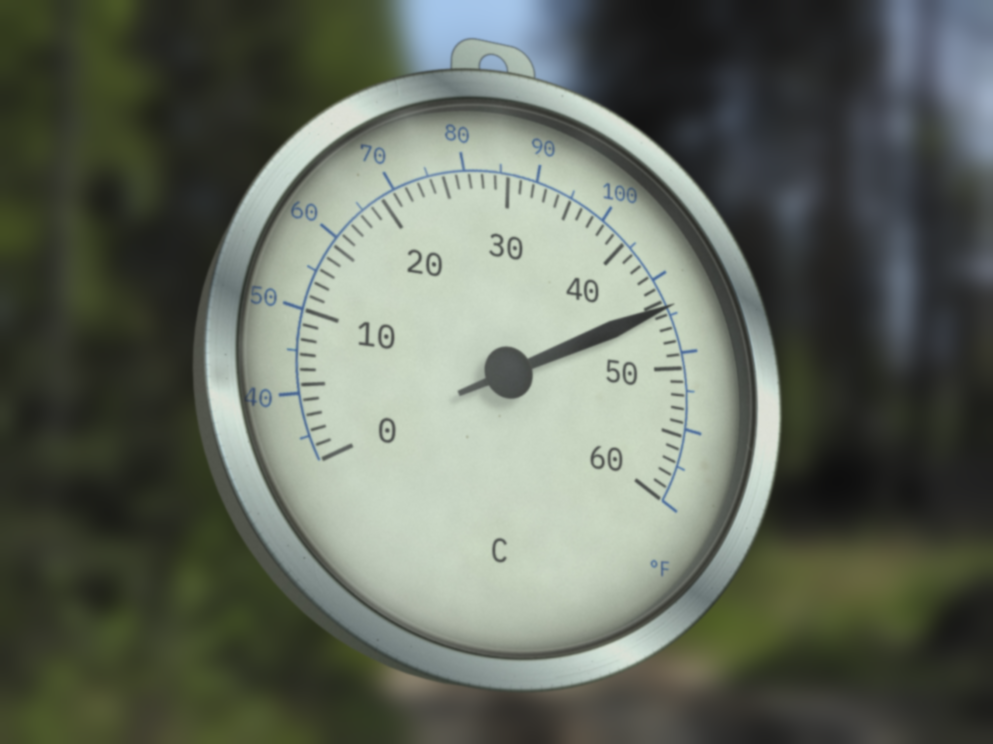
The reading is 45.5 °C
